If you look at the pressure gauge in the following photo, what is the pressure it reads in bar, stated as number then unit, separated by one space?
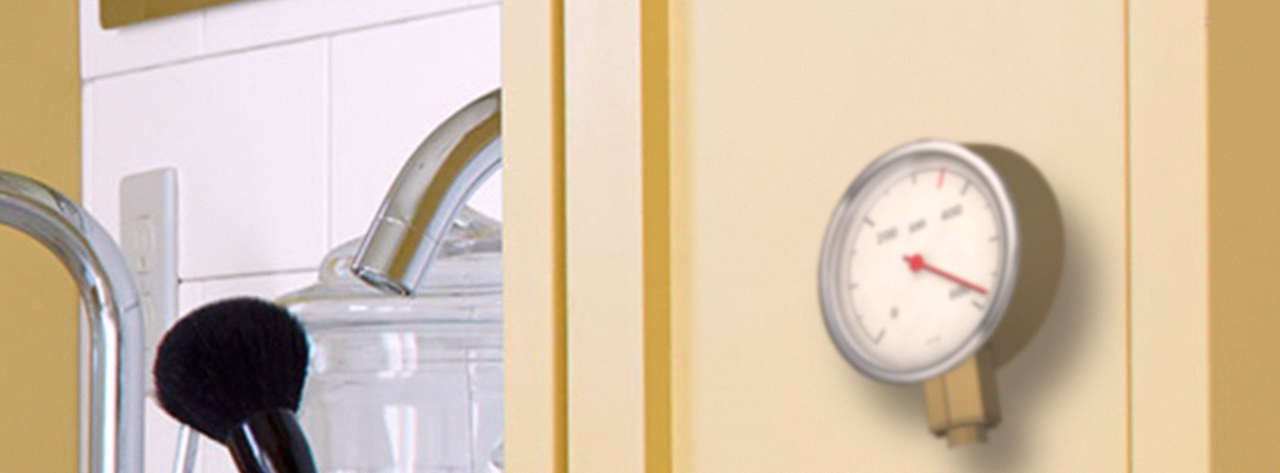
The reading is 575 bar
